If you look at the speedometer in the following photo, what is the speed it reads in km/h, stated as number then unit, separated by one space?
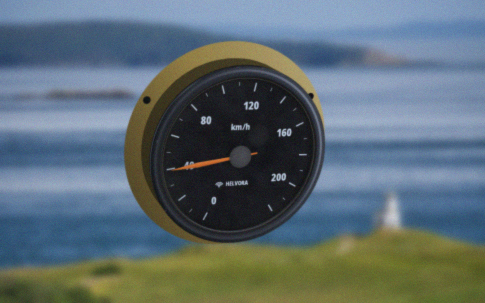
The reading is 40 km/h
